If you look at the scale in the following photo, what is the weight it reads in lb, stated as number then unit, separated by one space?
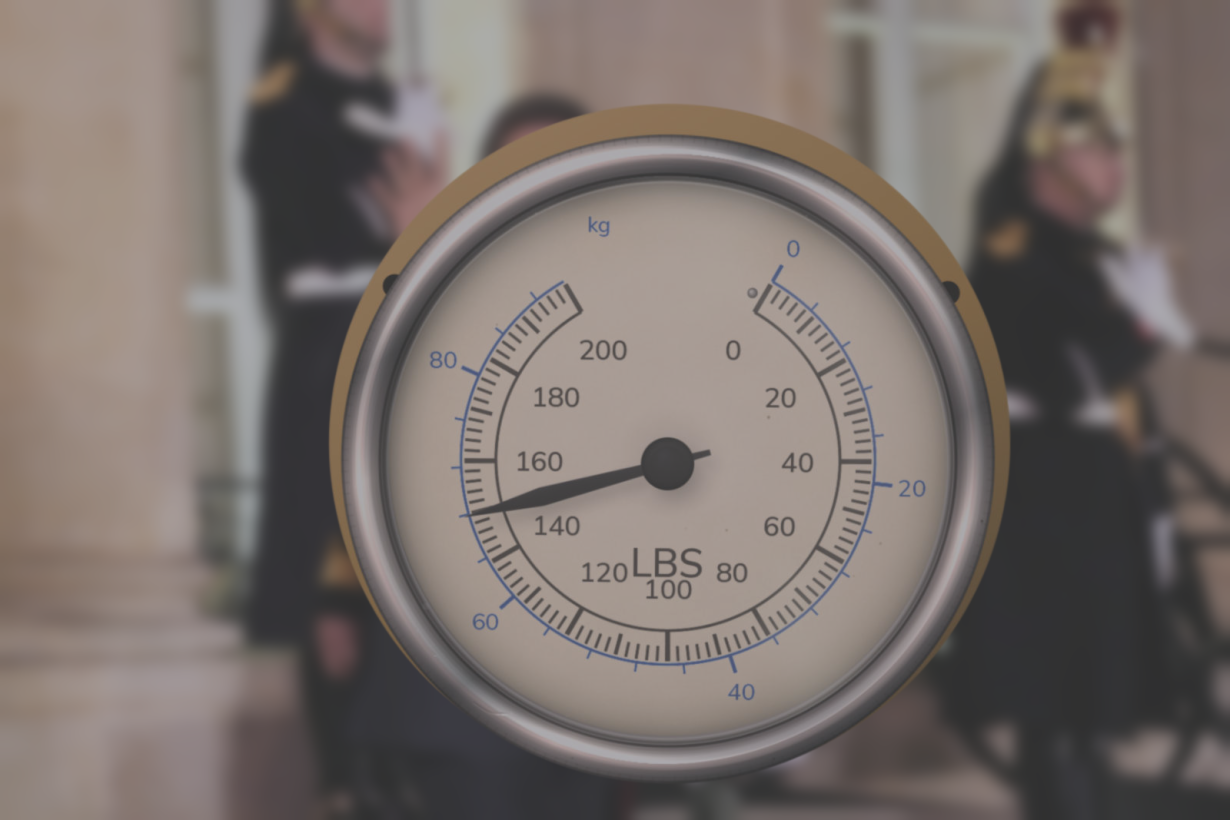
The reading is 150 lb
